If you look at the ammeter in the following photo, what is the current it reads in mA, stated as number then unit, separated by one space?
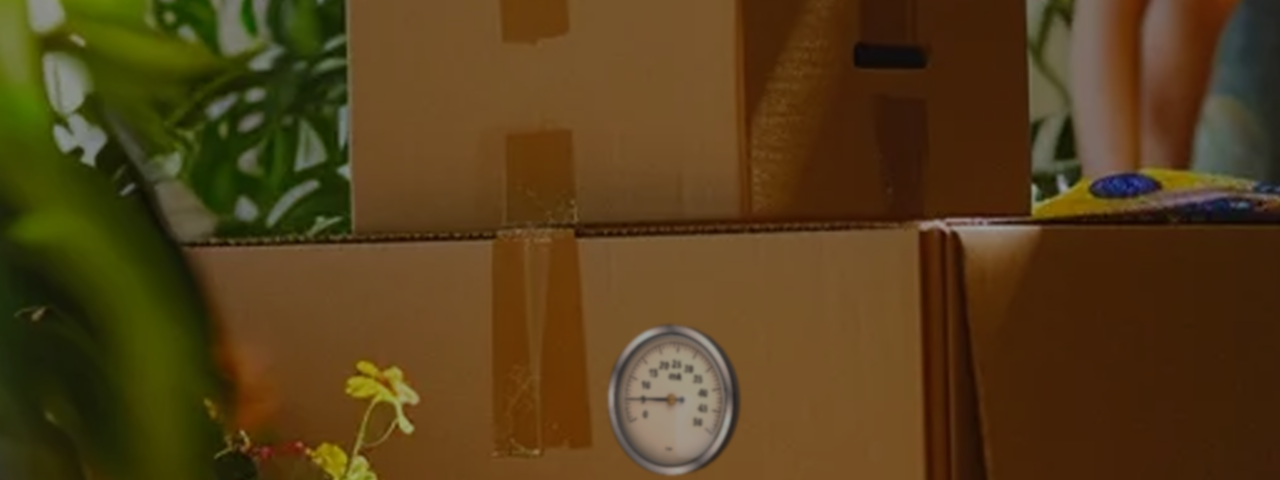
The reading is 5 mA
